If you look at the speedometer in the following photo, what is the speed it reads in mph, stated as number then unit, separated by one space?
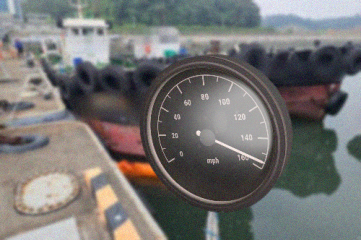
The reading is 155 mph
